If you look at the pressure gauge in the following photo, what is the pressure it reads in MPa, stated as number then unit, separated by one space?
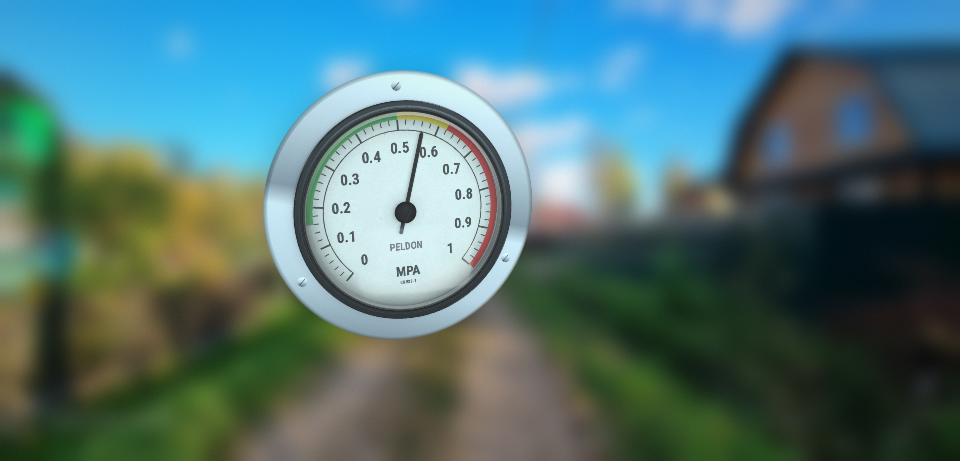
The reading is 0.56 MPa
